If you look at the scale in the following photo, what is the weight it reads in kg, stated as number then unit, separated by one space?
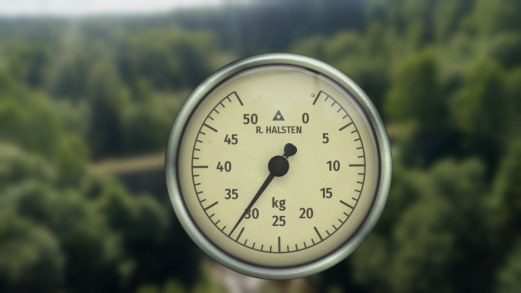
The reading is 31 kg
